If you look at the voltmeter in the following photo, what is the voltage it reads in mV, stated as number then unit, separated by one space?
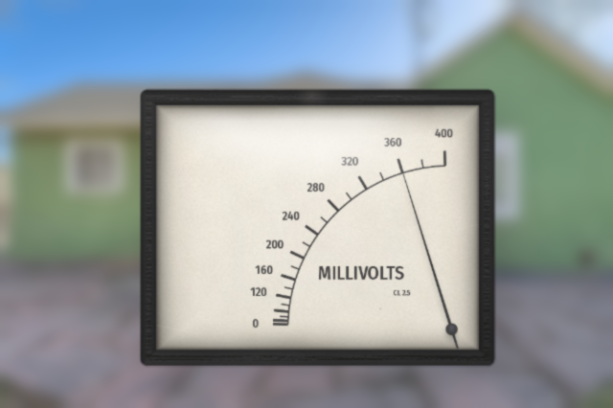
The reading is 360 mV
